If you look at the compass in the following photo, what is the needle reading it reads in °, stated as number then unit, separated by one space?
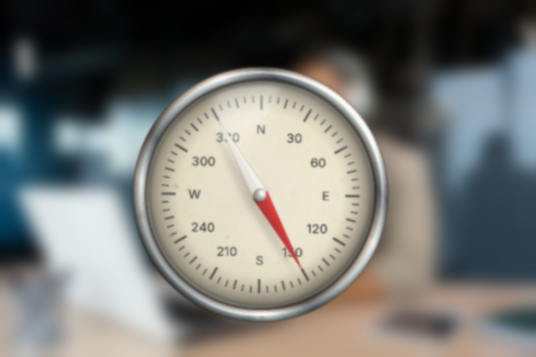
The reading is 150 °
